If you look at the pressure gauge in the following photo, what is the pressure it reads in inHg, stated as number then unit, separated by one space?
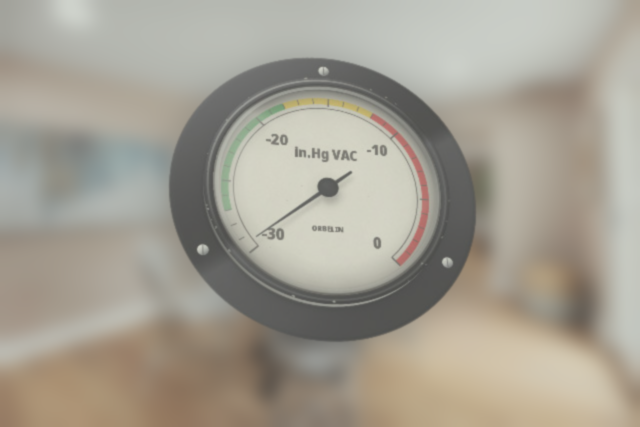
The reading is -29.5 inHg
